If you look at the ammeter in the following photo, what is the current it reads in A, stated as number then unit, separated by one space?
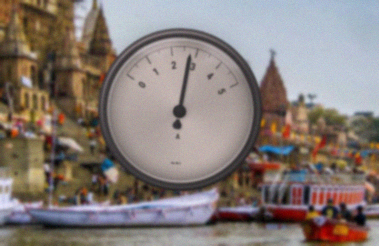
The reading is 2.75 A
